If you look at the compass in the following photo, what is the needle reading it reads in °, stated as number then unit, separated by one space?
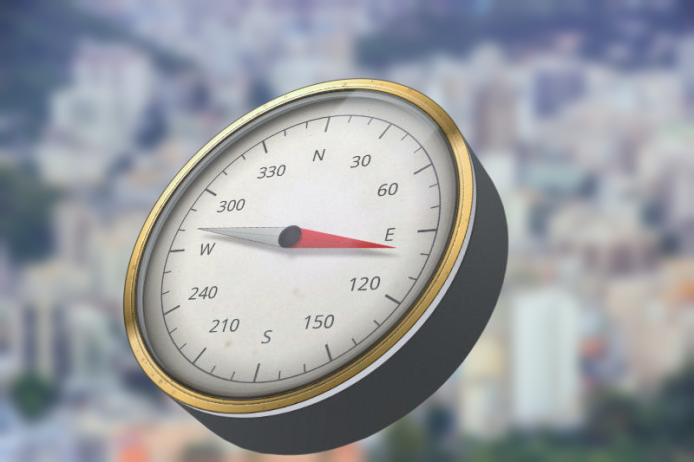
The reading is 100 °
